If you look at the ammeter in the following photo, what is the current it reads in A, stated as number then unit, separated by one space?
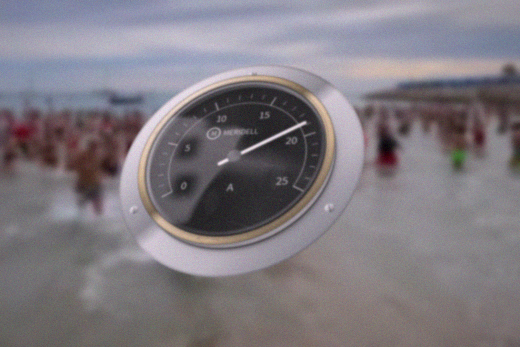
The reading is 19 A
